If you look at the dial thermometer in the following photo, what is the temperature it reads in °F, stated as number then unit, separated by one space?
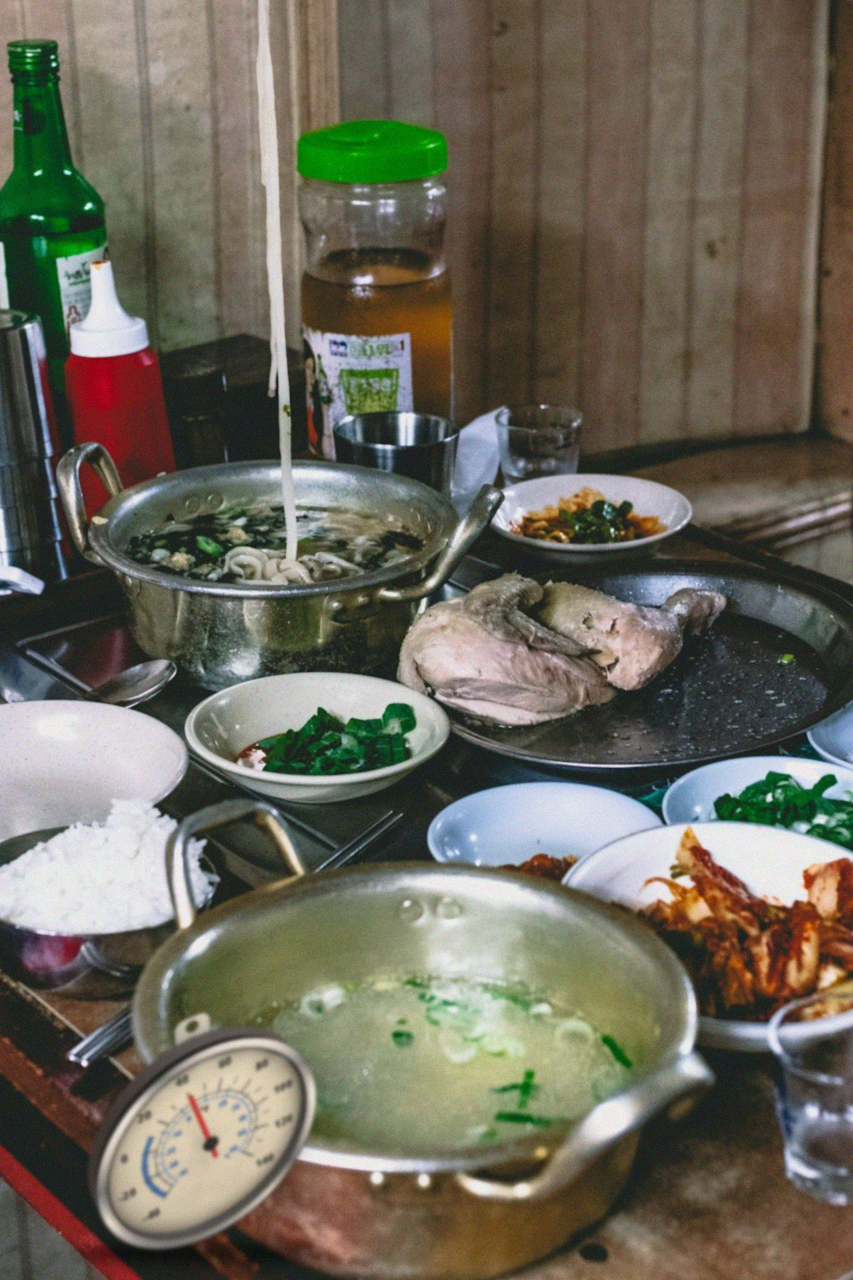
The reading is 40 °F
